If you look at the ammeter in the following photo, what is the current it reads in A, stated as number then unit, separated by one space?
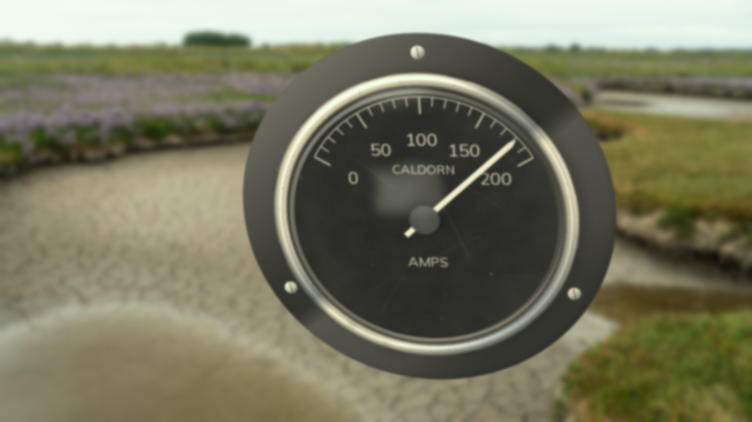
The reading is 180 A
